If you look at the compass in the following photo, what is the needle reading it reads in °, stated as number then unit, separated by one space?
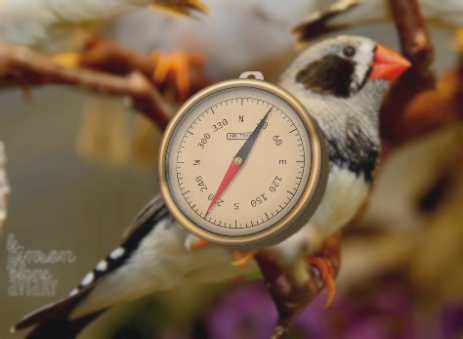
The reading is 210 °
